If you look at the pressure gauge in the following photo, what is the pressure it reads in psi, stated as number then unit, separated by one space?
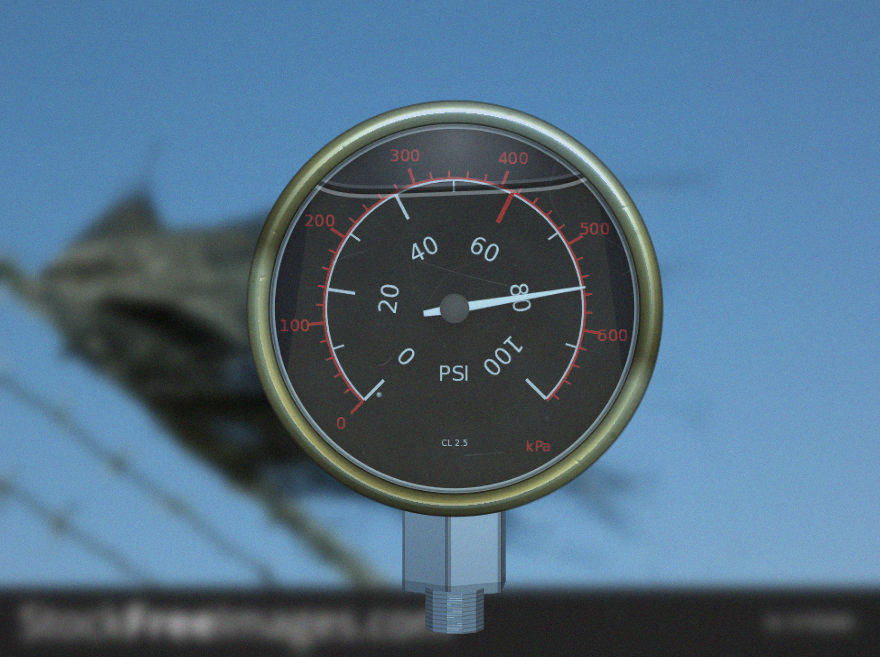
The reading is 80 psi
